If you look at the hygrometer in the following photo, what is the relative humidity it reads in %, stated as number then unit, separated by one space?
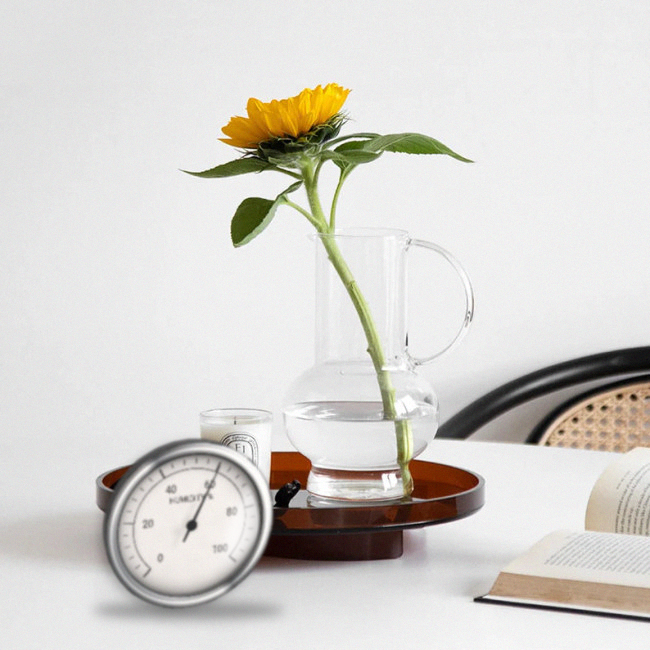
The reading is 60 %
